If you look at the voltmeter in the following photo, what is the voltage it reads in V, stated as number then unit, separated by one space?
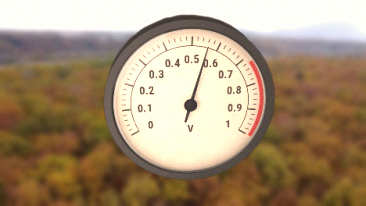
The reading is 0.56 V
